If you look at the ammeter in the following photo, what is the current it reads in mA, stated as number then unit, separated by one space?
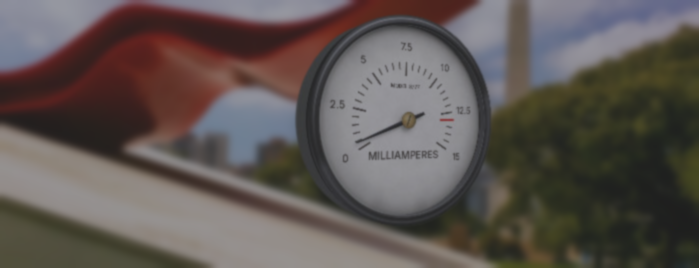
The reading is 0.5 mA
